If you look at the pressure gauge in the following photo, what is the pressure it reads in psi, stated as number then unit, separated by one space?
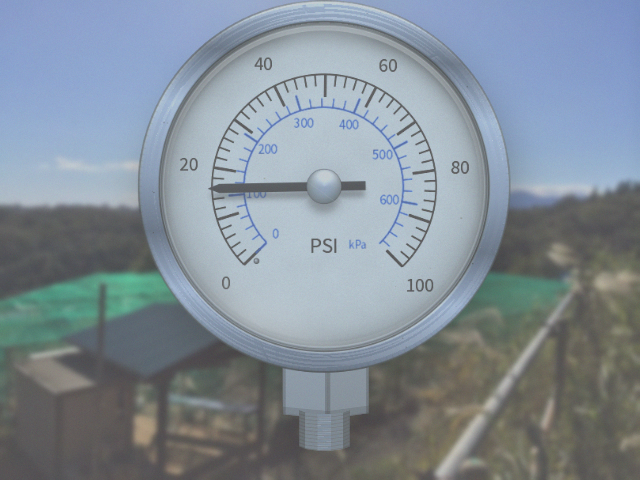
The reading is 16 psi
